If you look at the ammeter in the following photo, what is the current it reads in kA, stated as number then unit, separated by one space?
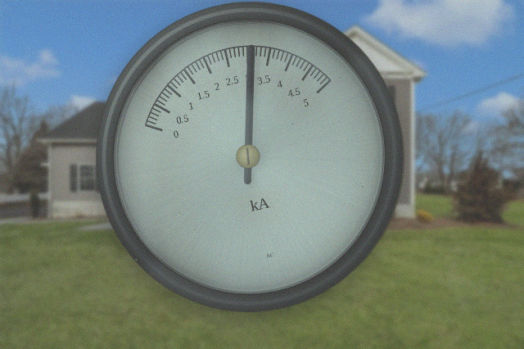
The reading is 3.1 kA
